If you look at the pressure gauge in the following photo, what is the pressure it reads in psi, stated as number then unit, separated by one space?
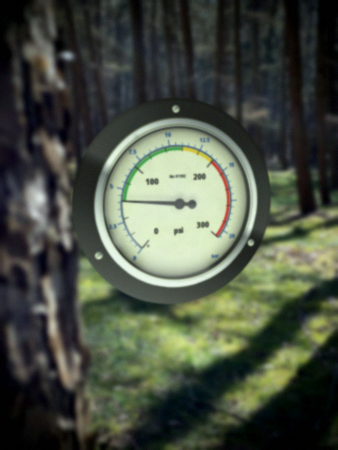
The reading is 60 psi
